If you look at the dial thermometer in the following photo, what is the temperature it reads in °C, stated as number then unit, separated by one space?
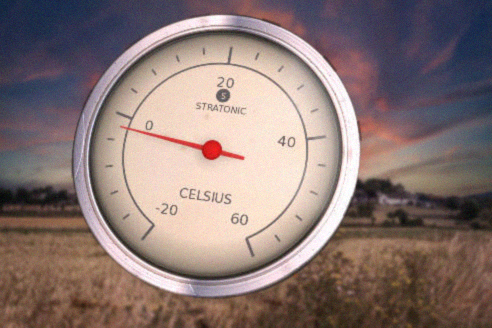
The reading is -2 °C
